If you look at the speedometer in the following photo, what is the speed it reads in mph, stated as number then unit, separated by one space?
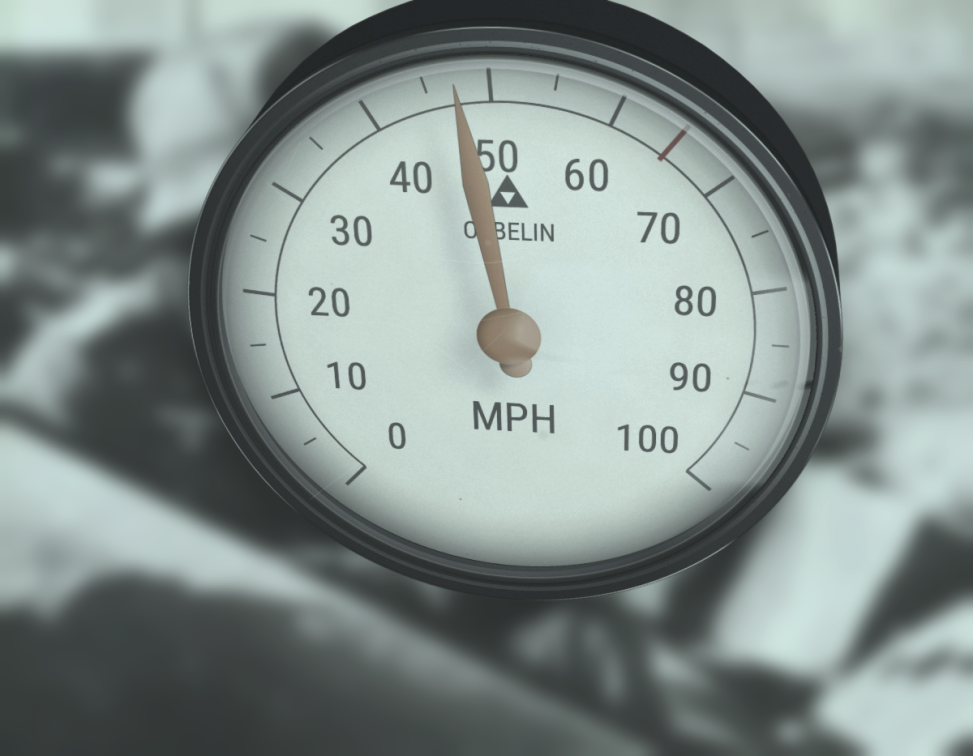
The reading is 47.5 mph
